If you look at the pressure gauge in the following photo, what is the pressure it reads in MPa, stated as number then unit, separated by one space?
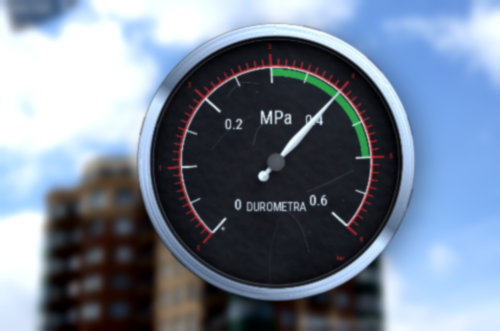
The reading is 0.4 MPa
